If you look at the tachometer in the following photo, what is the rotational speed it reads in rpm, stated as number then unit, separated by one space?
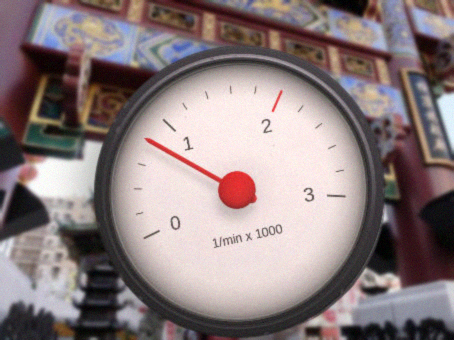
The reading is 800 rpm
